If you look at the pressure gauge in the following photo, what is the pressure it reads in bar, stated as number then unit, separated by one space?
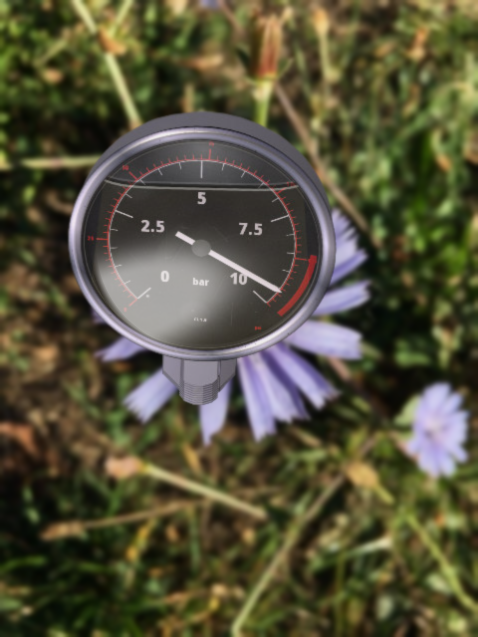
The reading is 9.5 bar
